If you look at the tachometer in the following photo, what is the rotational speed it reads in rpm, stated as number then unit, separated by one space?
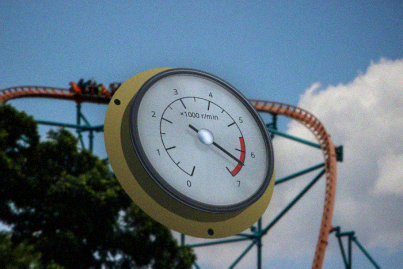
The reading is 6500 rpm
